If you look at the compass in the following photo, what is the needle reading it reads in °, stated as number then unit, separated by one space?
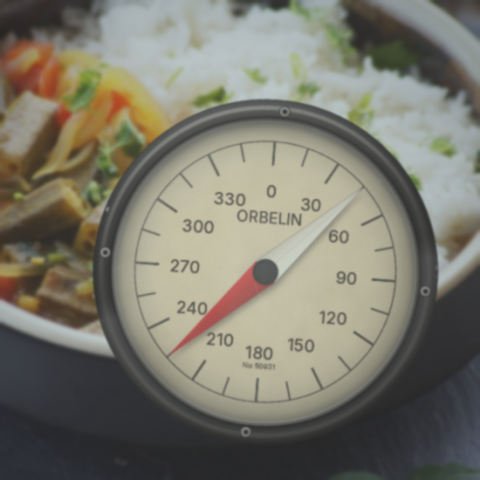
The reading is 225 °
